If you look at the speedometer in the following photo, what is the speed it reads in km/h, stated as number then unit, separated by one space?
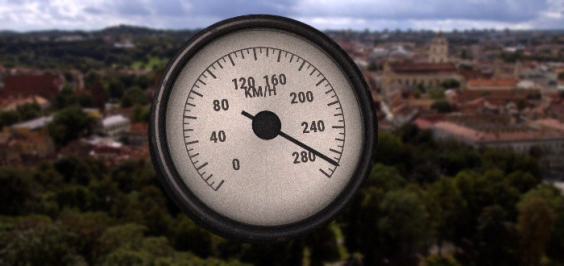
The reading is 270 km/h
